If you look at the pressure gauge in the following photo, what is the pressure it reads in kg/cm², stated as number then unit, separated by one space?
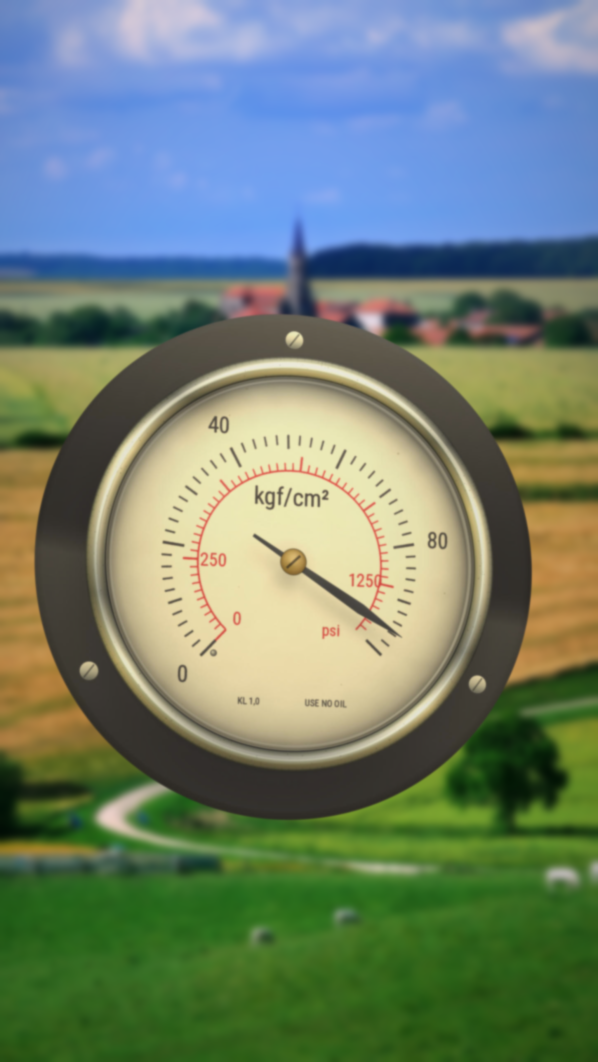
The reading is 96 kg/cm²
